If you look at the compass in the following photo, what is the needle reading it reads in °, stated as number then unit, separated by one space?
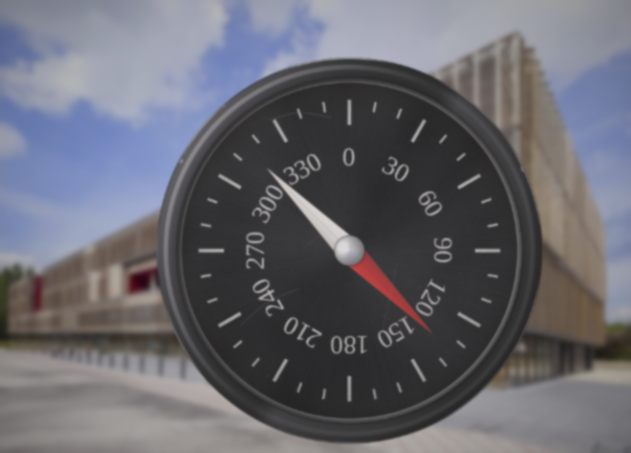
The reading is 135 °
